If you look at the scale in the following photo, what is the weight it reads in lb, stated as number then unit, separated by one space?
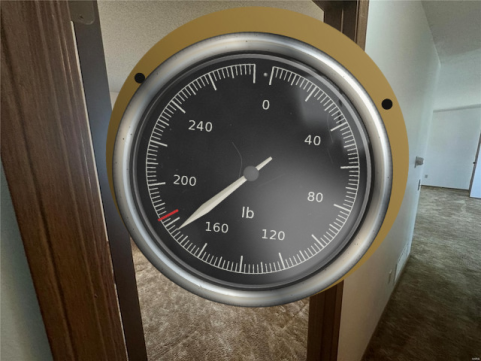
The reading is 176 lb
